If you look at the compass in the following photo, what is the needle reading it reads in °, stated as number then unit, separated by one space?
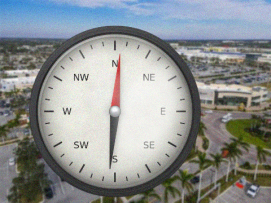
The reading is 5 °
